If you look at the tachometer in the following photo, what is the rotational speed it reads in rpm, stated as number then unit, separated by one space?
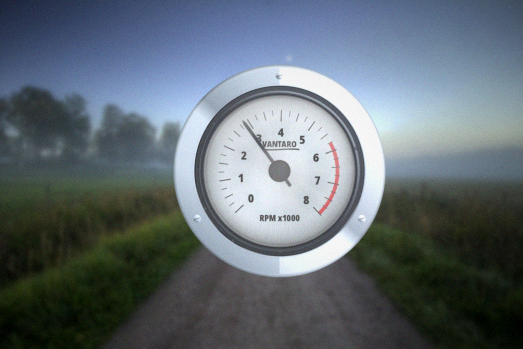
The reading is 2875 rpm
